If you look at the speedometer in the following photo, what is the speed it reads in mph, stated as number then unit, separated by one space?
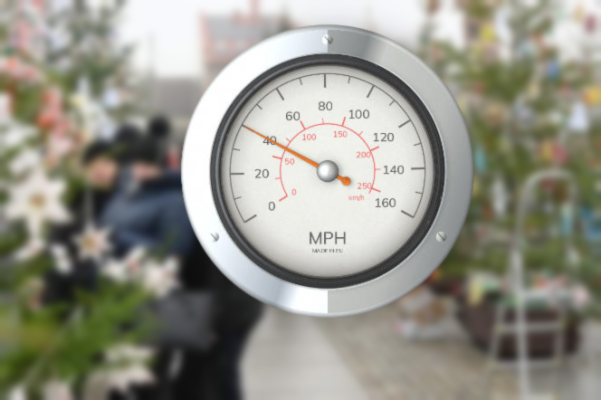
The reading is 40 mph
